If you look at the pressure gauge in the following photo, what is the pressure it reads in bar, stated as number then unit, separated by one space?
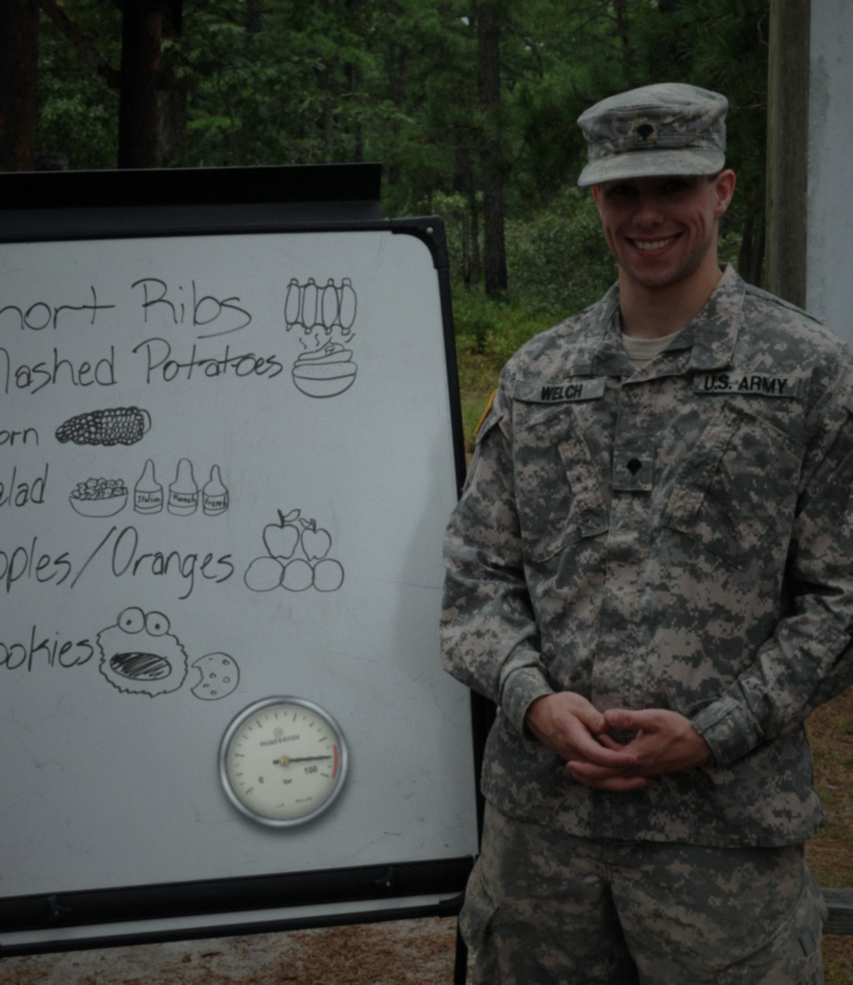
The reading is 90 bar
